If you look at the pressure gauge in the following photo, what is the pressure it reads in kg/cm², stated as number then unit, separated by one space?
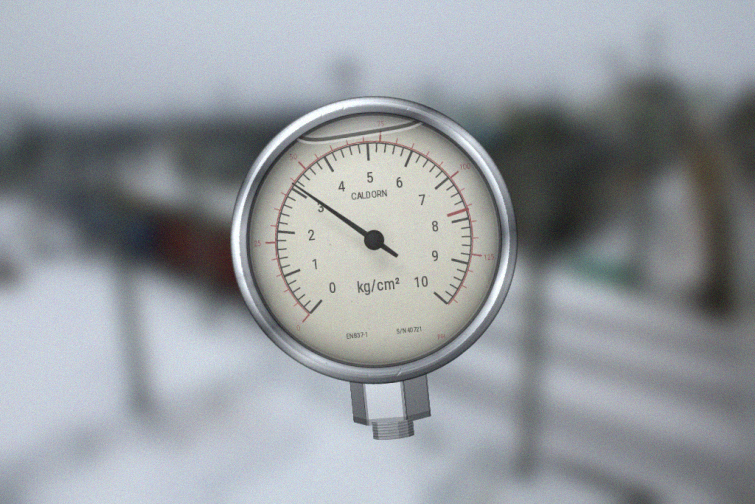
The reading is 3.1 kg/cm²
